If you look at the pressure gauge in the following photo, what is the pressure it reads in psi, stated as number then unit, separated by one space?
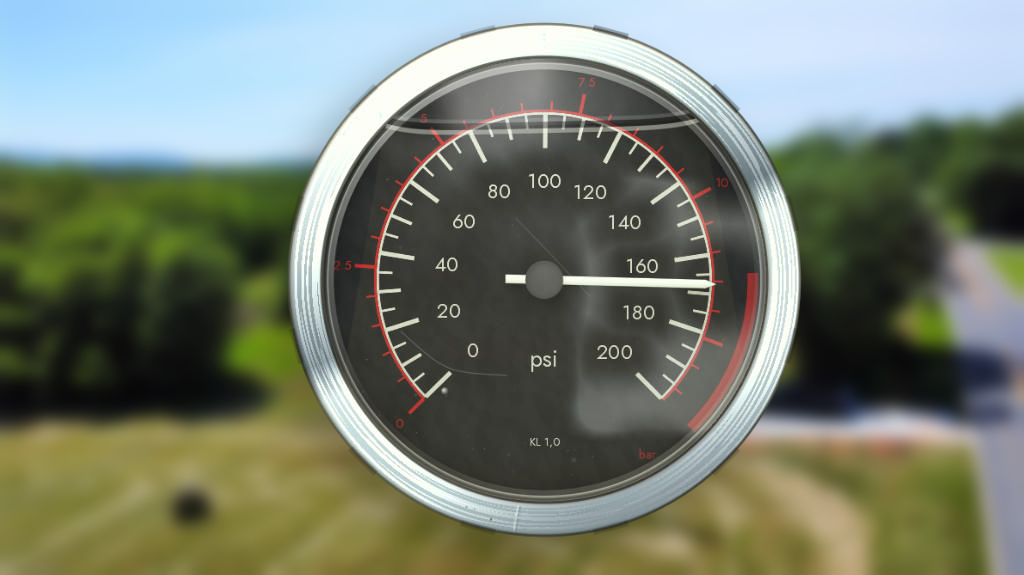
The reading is 167.5 psi
